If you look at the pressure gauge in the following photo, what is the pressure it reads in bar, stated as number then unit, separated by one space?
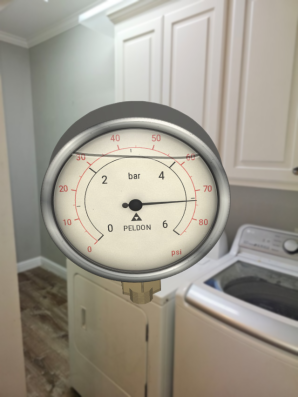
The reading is 5 bar
